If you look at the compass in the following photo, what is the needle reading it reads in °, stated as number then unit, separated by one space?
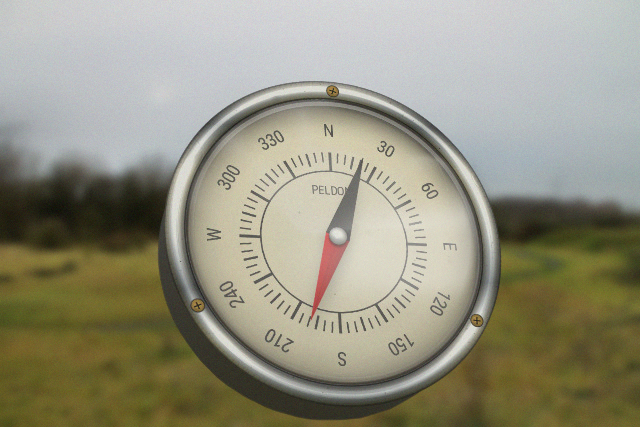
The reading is 200 °
